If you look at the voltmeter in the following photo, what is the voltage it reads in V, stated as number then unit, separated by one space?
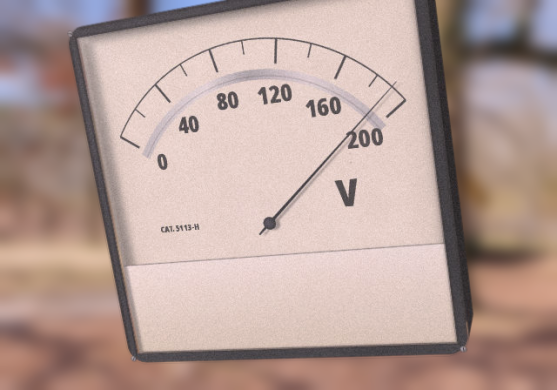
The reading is 190 V
